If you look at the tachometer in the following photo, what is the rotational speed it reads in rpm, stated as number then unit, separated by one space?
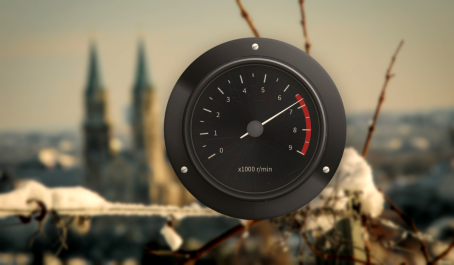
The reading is 6750 rpm
